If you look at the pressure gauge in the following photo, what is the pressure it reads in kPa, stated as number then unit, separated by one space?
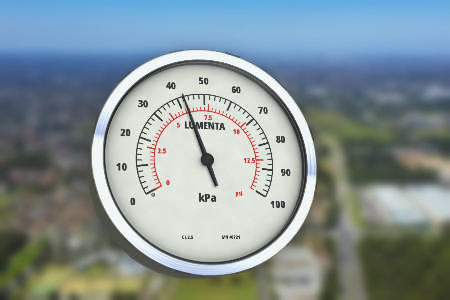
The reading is 42 kPa
